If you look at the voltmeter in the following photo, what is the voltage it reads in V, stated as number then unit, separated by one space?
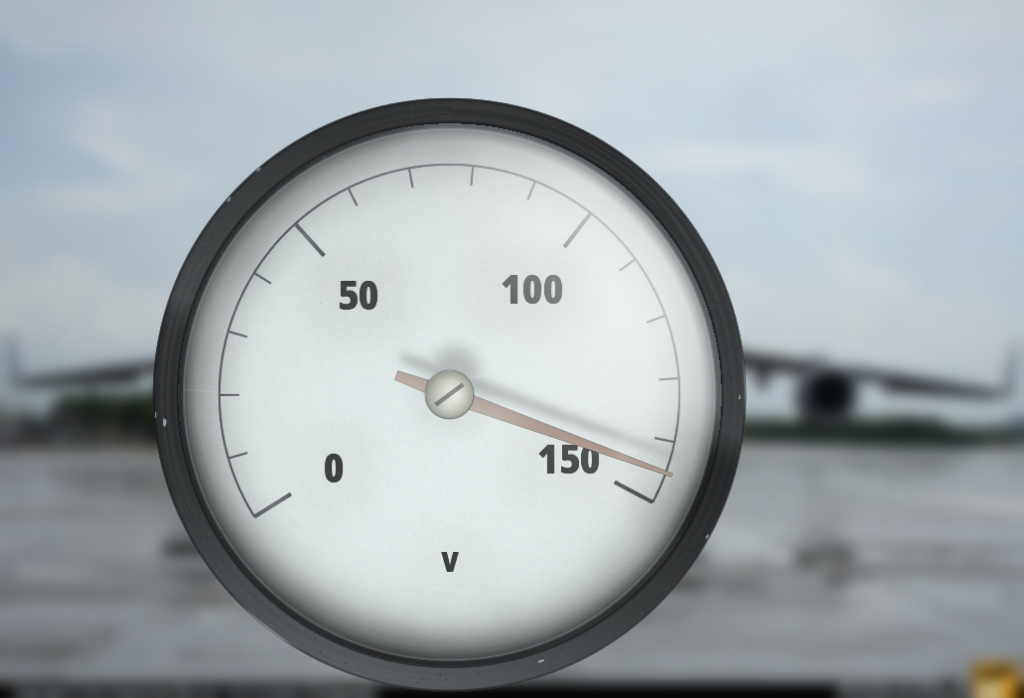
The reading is 145 V
